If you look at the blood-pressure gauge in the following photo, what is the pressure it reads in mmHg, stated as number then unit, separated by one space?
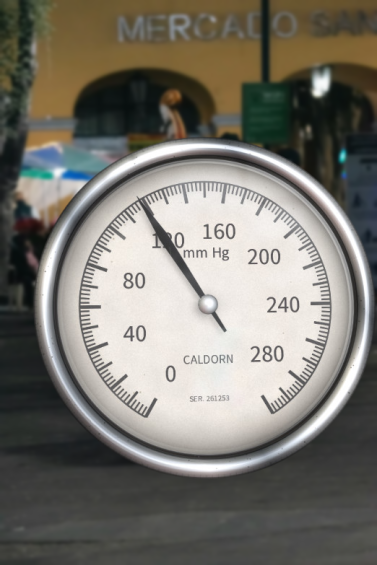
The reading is 118 mmHg
